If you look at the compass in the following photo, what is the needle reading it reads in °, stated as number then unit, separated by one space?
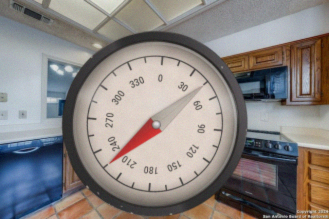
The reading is 225 °
